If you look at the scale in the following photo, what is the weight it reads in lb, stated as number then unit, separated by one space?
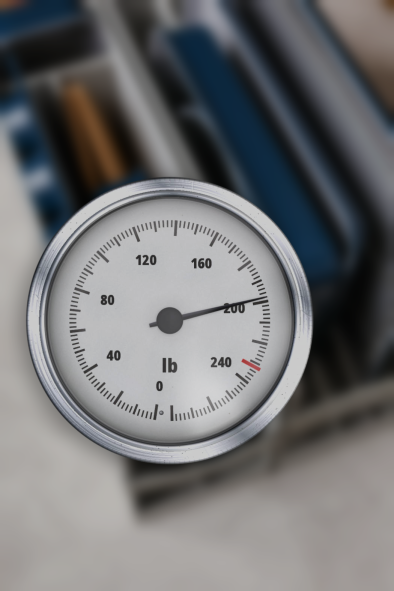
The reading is 198 lb
